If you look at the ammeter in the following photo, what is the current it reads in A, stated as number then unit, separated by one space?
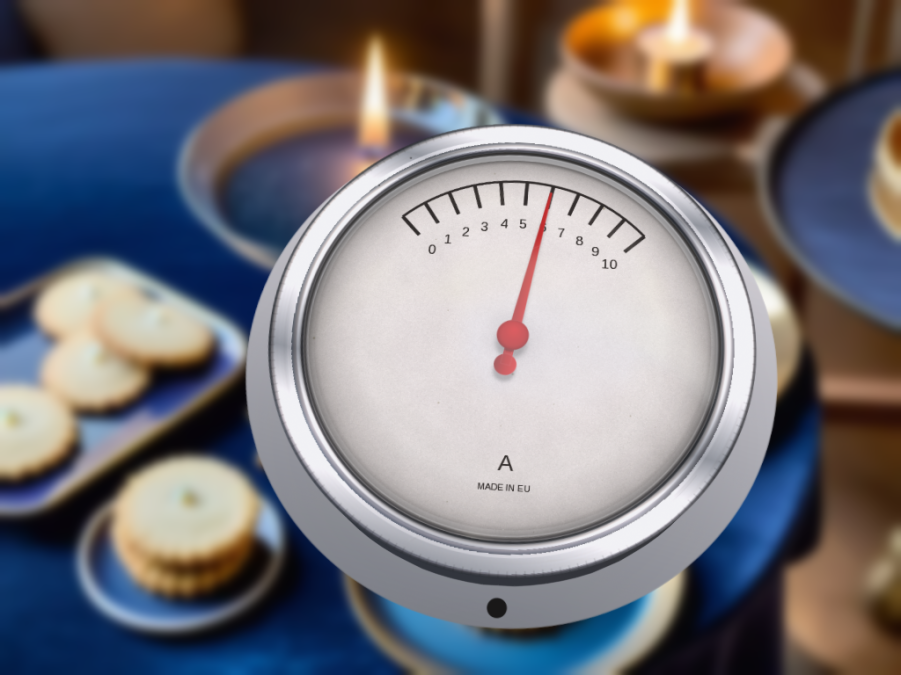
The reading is 6 A
